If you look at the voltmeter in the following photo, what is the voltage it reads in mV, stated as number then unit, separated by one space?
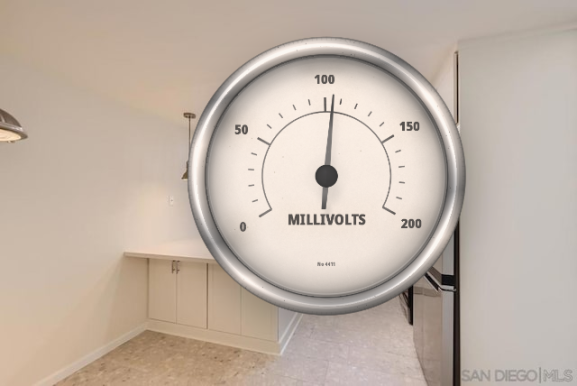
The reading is 105 mV
